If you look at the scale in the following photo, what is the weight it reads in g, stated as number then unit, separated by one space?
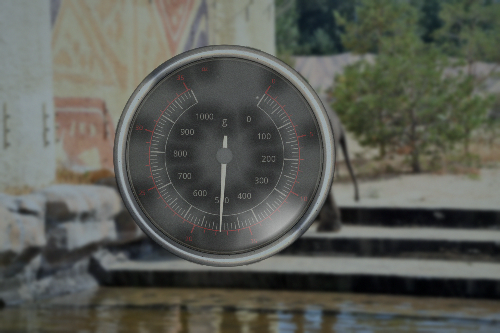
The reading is 500 g
